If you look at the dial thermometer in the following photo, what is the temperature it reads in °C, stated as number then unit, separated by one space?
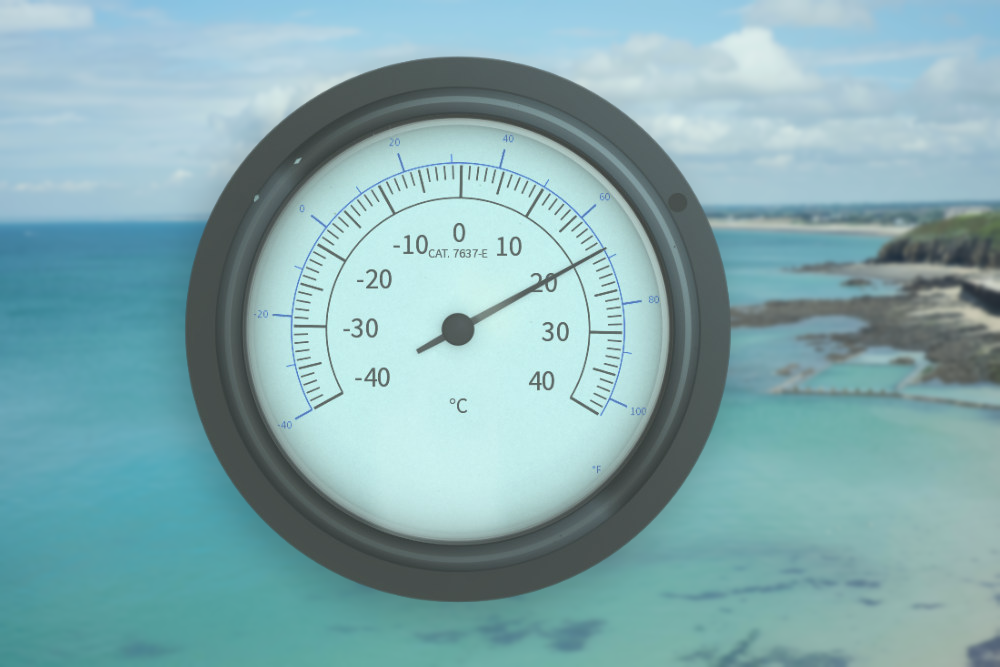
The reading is 20 °C
